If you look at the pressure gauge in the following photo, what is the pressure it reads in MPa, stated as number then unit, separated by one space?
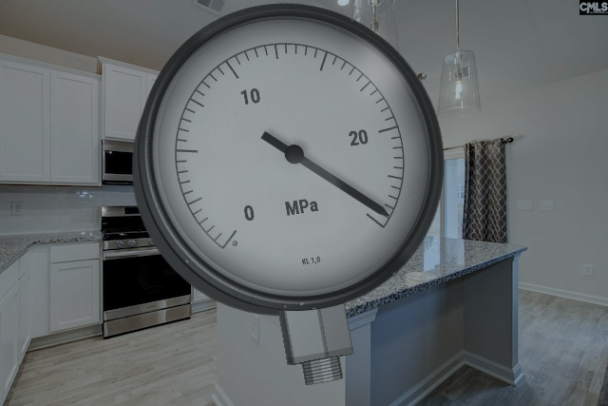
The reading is 24.5 MPa
